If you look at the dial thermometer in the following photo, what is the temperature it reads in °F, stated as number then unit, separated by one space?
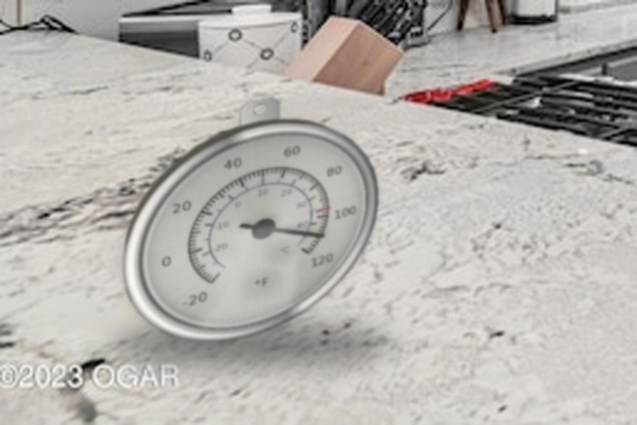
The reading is 110 °F
